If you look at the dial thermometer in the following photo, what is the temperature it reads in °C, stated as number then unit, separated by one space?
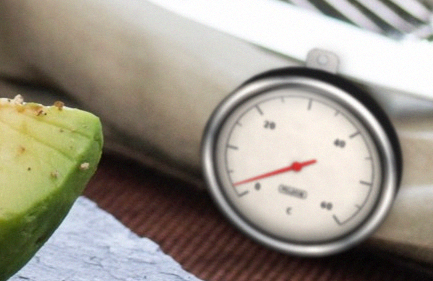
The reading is 2.5 °C
